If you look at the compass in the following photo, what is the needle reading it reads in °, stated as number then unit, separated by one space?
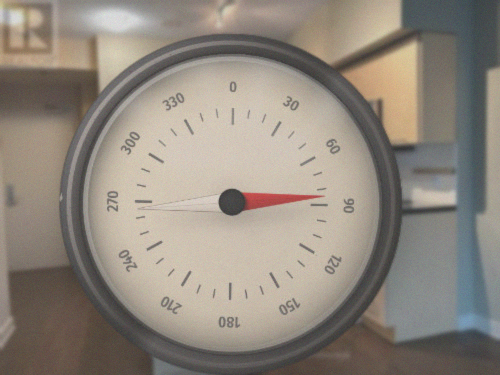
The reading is 85 °
